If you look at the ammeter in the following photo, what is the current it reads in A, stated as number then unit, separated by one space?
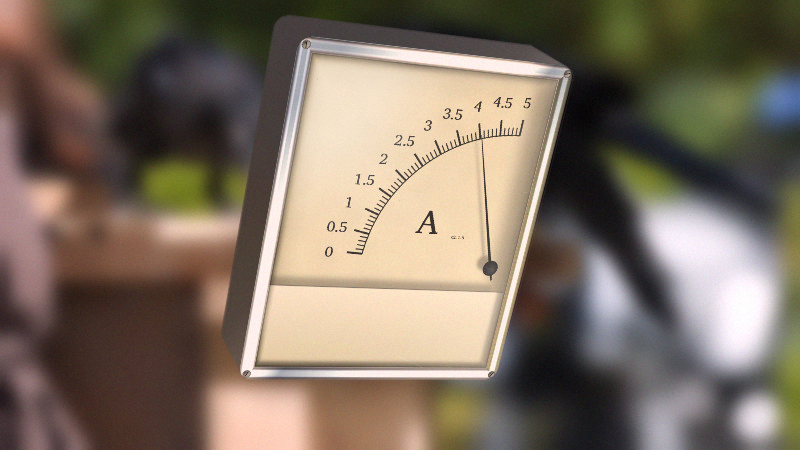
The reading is 4 A
